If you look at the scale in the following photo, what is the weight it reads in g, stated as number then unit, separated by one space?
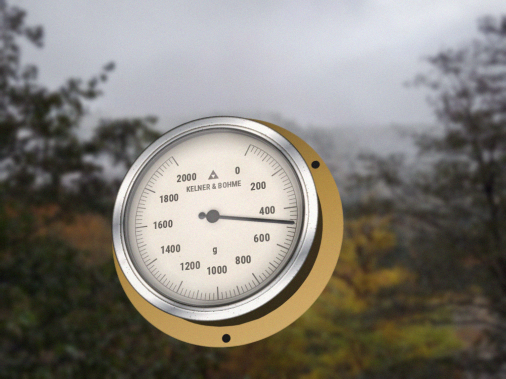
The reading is 480 g
